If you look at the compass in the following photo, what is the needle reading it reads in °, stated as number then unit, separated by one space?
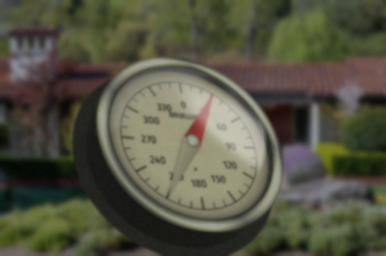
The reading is 30 °
